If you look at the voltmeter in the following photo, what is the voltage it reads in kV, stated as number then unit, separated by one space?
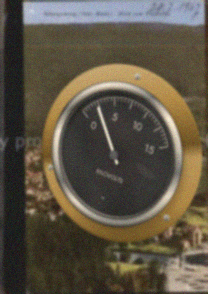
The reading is 2.5 kV
